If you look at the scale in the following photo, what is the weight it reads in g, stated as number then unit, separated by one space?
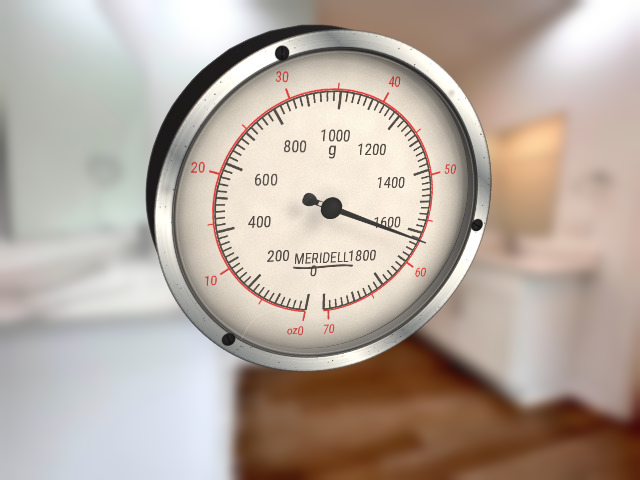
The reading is 1620 g
